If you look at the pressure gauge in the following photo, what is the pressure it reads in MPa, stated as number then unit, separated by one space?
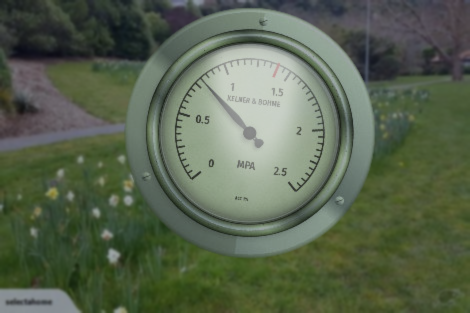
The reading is 0.8 MPa
